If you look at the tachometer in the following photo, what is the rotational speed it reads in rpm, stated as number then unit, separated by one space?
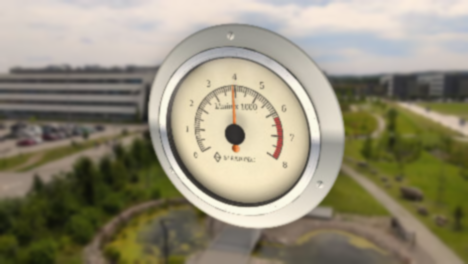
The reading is 4000 rpm
